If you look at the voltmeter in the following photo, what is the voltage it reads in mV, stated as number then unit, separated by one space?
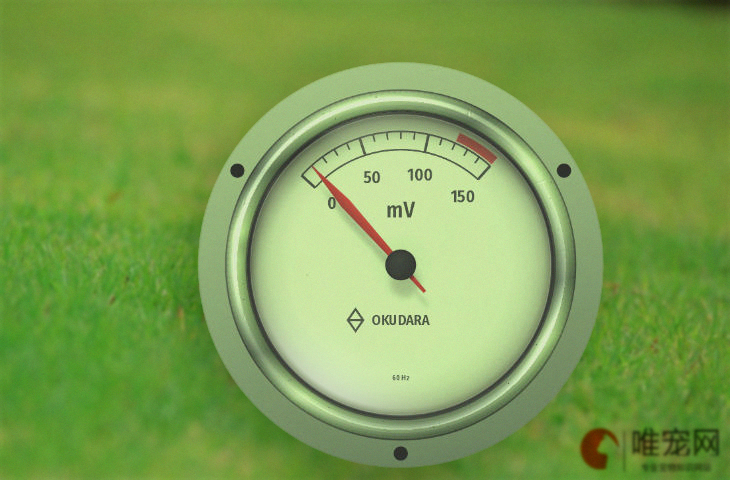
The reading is 10 mV
